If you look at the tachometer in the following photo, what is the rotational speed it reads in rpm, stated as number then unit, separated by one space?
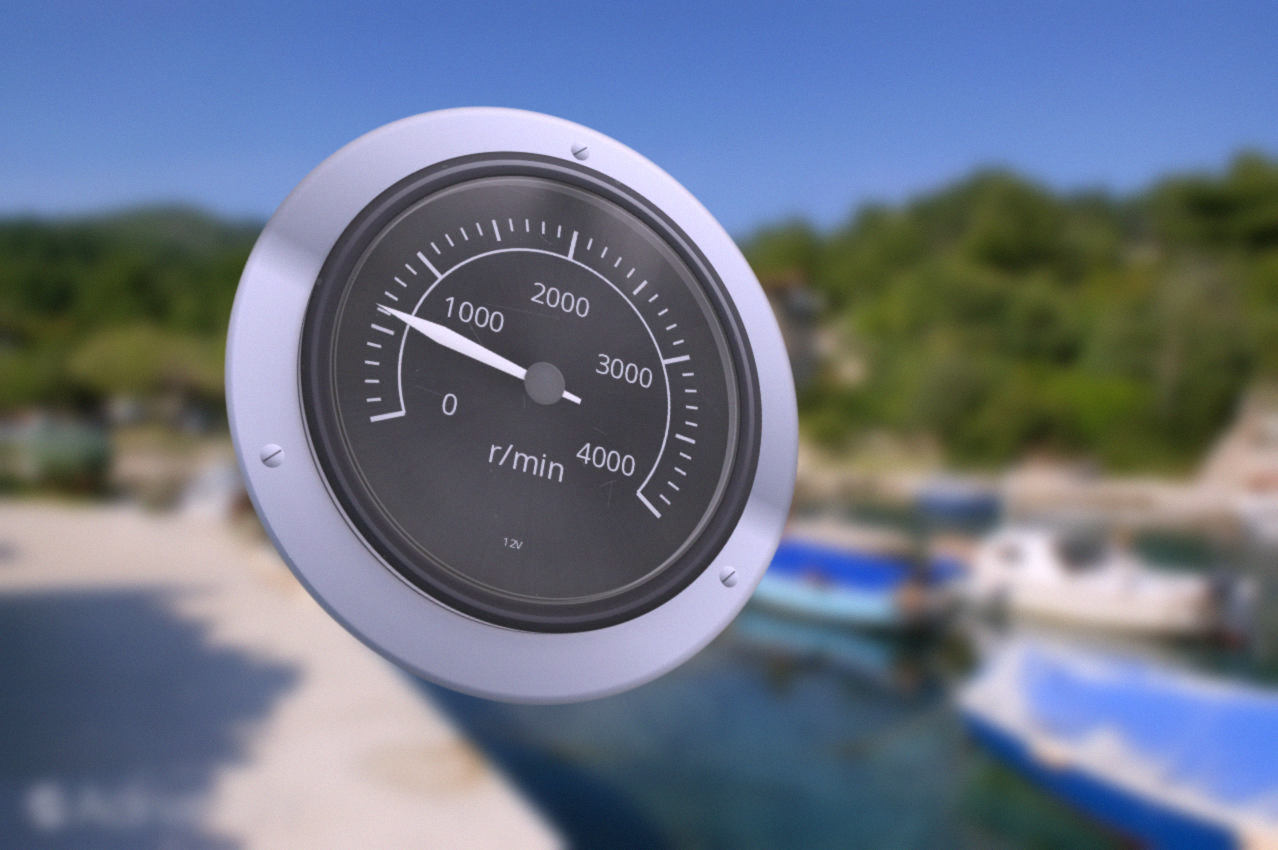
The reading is 600 rpm
